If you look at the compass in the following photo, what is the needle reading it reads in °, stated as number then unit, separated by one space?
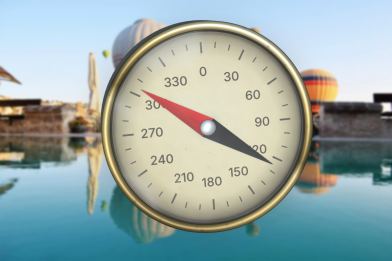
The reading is 305 °
